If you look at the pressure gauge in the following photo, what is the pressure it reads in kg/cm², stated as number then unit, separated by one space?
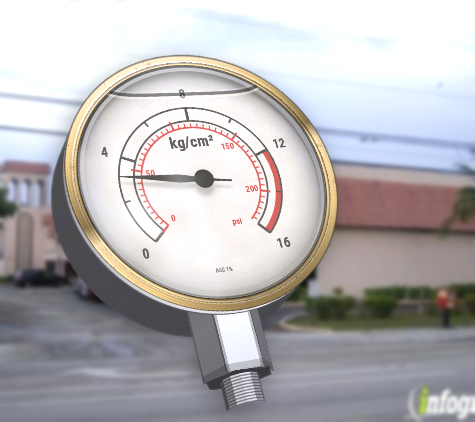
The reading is 3 kg/cm²
